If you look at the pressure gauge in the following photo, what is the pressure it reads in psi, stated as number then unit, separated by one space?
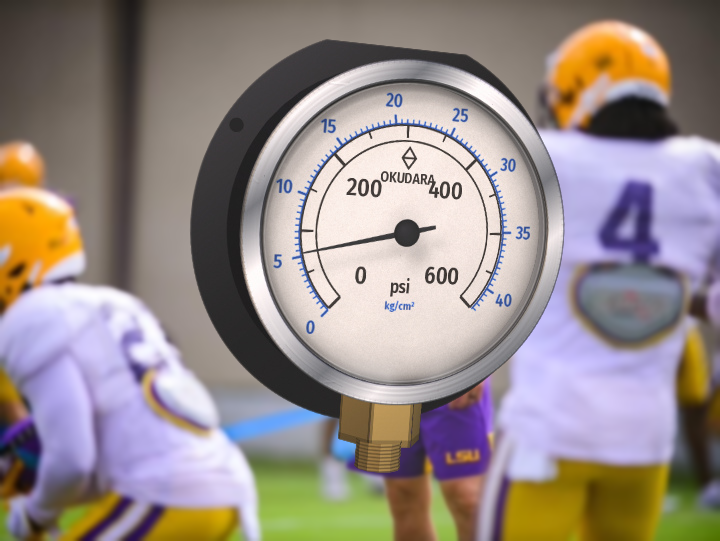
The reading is 75 psi
